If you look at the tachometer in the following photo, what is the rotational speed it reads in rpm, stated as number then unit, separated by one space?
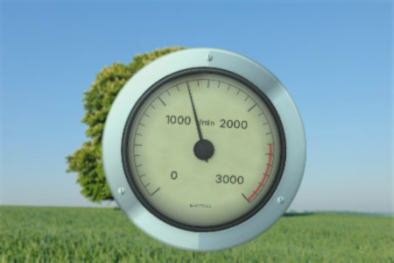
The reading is 1300 rpm
